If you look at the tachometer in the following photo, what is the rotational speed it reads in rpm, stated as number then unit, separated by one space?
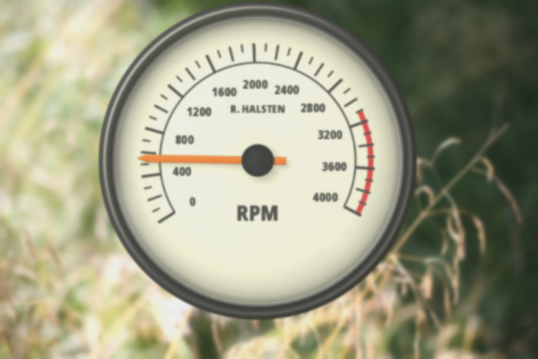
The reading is 550 rpm
